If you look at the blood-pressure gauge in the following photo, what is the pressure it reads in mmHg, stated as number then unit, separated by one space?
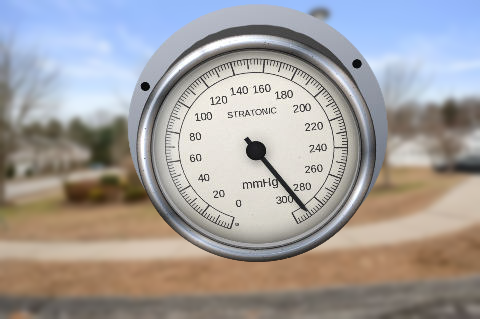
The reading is 290 mmHg
